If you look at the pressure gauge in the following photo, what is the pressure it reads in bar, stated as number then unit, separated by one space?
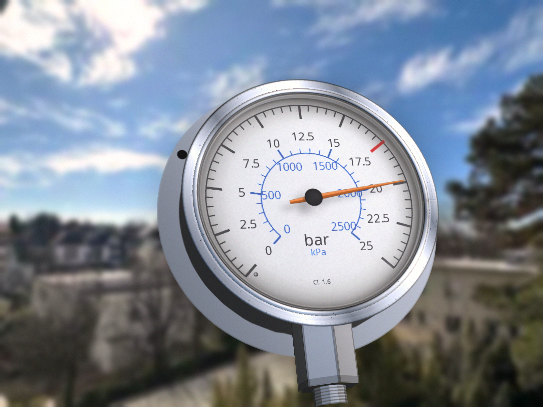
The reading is 20 bar
